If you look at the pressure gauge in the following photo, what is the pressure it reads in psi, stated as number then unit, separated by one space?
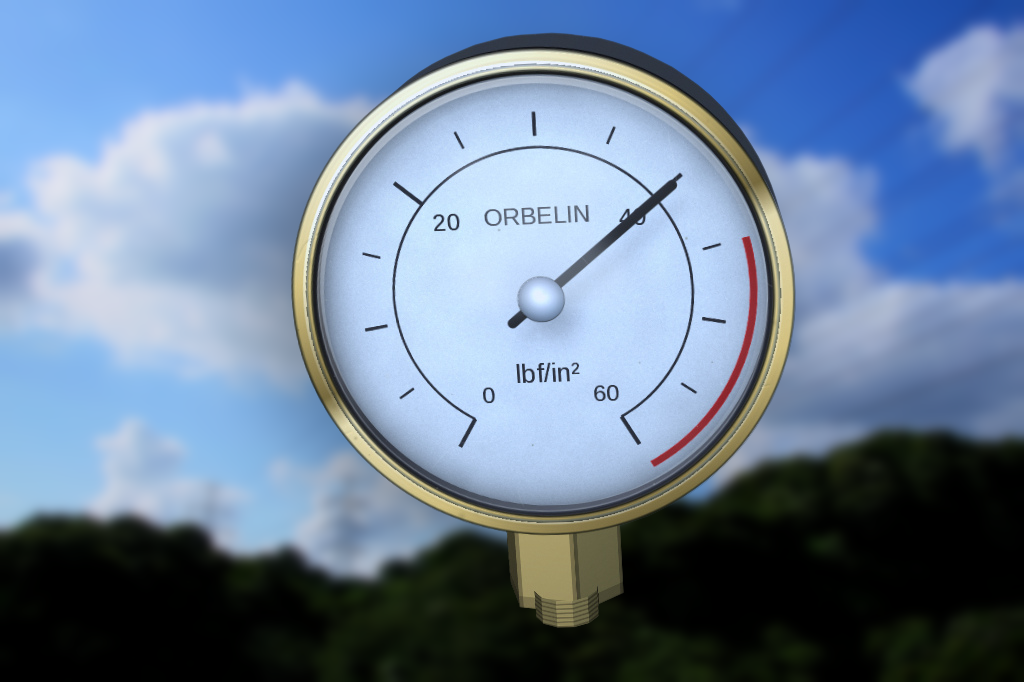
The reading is 40 psi
